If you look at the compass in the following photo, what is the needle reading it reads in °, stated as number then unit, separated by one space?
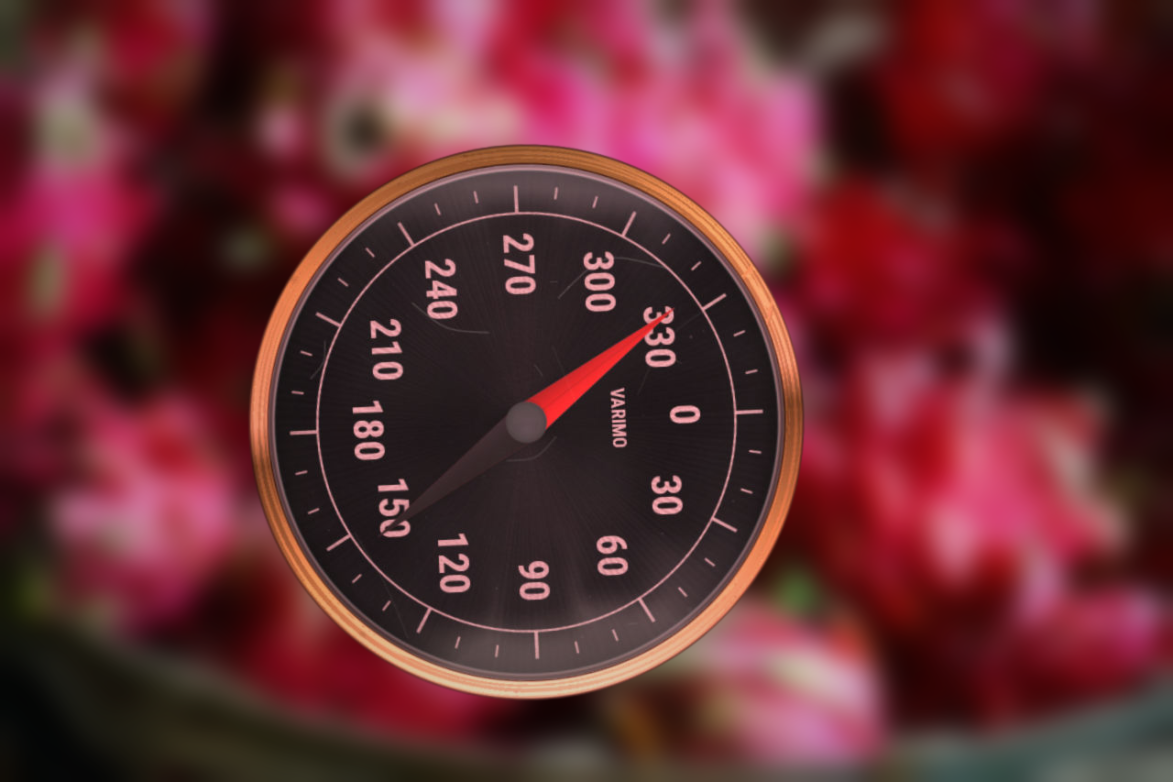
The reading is 325 °
